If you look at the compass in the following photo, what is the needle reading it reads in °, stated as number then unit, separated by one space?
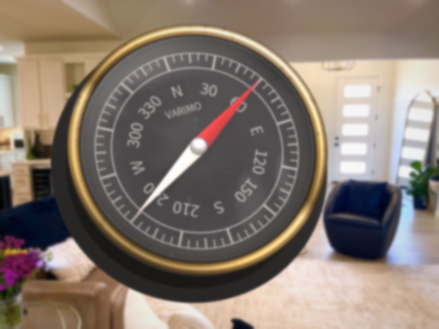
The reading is 60 °
